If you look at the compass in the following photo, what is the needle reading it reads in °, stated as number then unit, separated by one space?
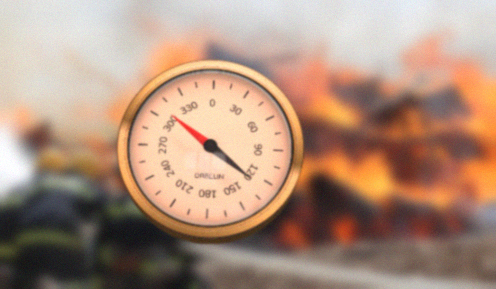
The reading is 307.5 °
